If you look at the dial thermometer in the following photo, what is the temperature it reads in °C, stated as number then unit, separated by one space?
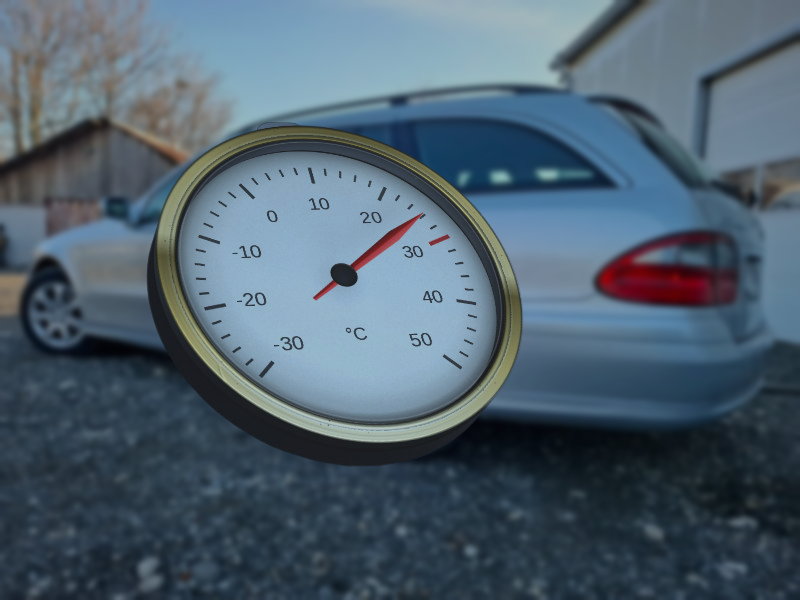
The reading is 26 °C
